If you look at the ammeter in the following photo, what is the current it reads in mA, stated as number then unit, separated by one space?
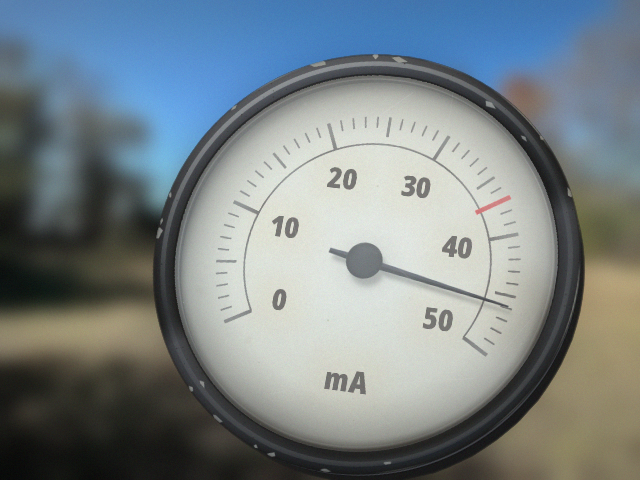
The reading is 46 mA
